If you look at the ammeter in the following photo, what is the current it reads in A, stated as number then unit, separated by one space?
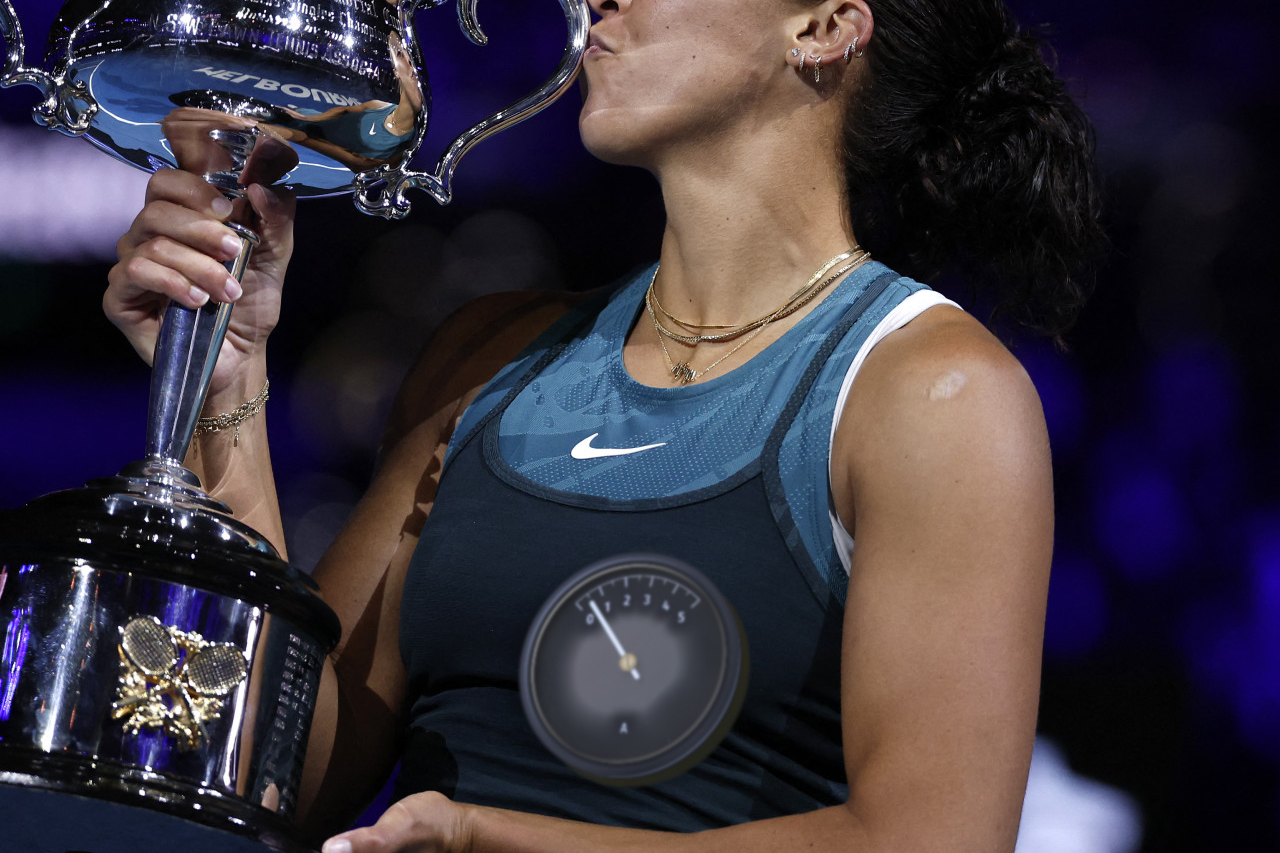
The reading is 0.5 A
